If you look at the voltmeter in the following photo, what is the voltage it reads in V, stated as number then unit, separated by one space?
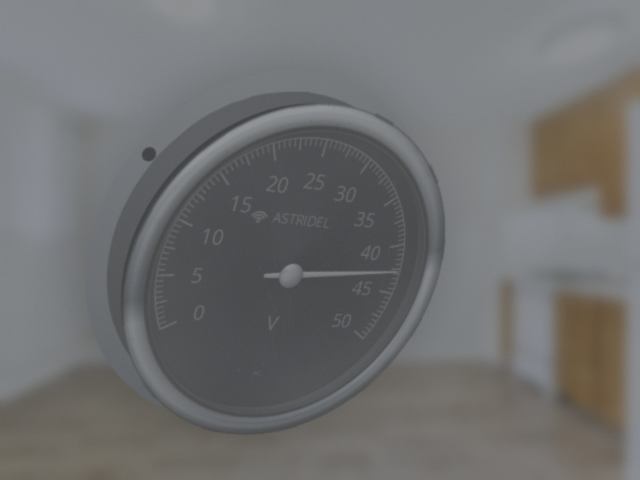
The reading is 42.5 V
